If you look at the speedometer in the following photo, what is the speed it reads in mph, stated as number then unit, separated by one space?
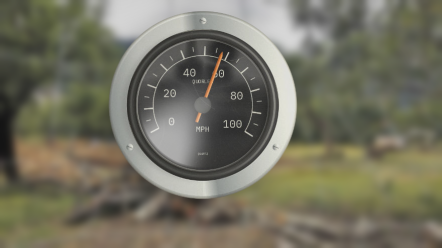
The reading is 57.5 mph
